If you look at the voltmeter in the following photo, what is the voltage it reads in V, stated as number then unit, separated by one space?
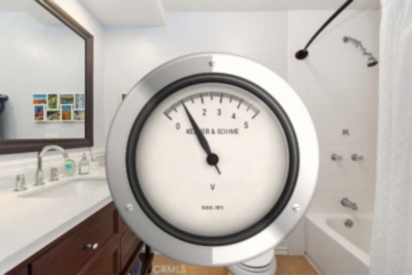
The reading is 1 V
